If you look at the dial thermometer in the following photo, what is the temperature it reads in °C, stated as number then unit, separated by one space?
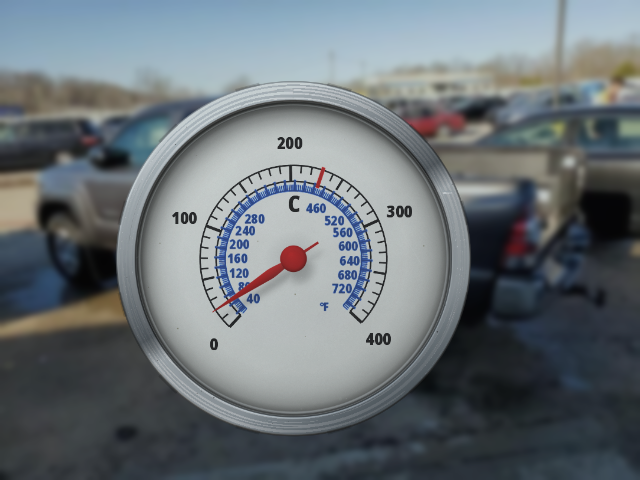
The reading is 20 °C
